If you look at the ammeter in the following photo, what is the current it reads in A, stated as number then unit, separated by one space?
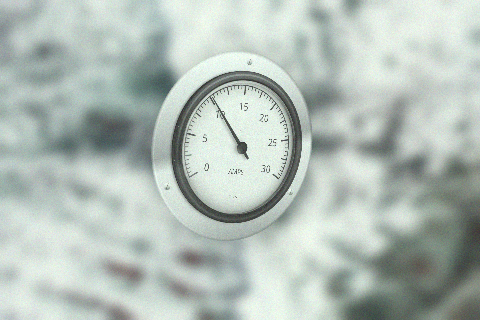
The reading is 10 A
